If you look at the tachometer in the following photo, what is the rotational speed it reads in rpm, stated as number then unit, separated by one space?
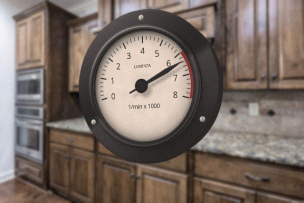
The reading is 6400 rpm
